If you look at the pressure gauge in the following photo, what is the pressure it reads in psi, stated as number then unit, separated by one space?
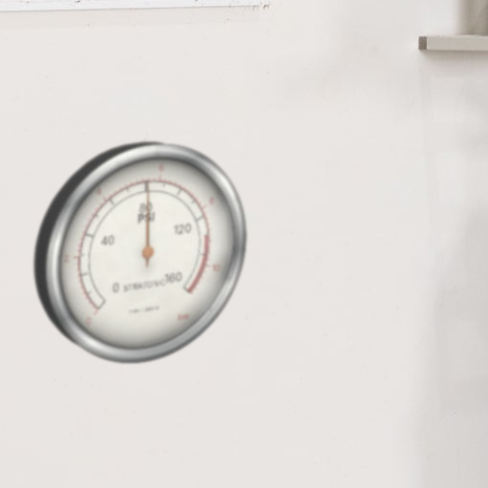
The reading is 80 psi
